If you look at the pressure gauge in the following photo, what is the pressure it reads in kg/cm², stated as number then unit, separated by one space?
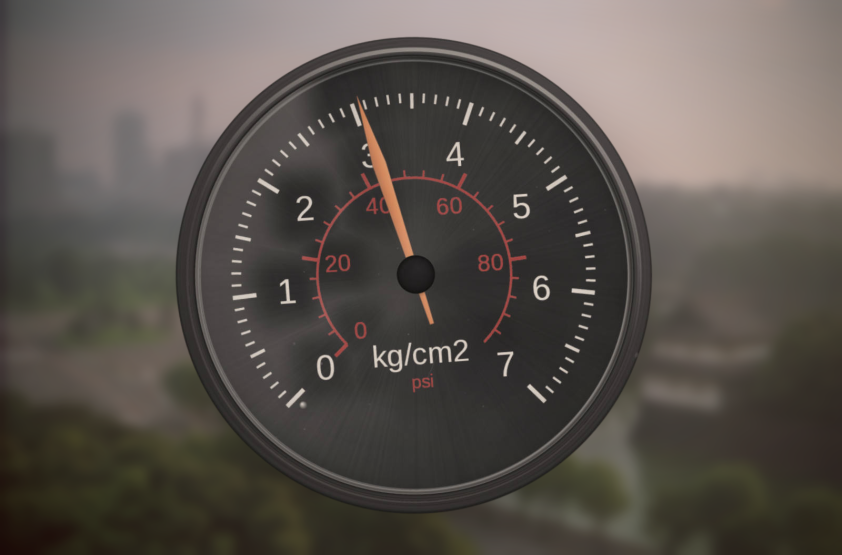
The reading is 3.05 kg/cm²
